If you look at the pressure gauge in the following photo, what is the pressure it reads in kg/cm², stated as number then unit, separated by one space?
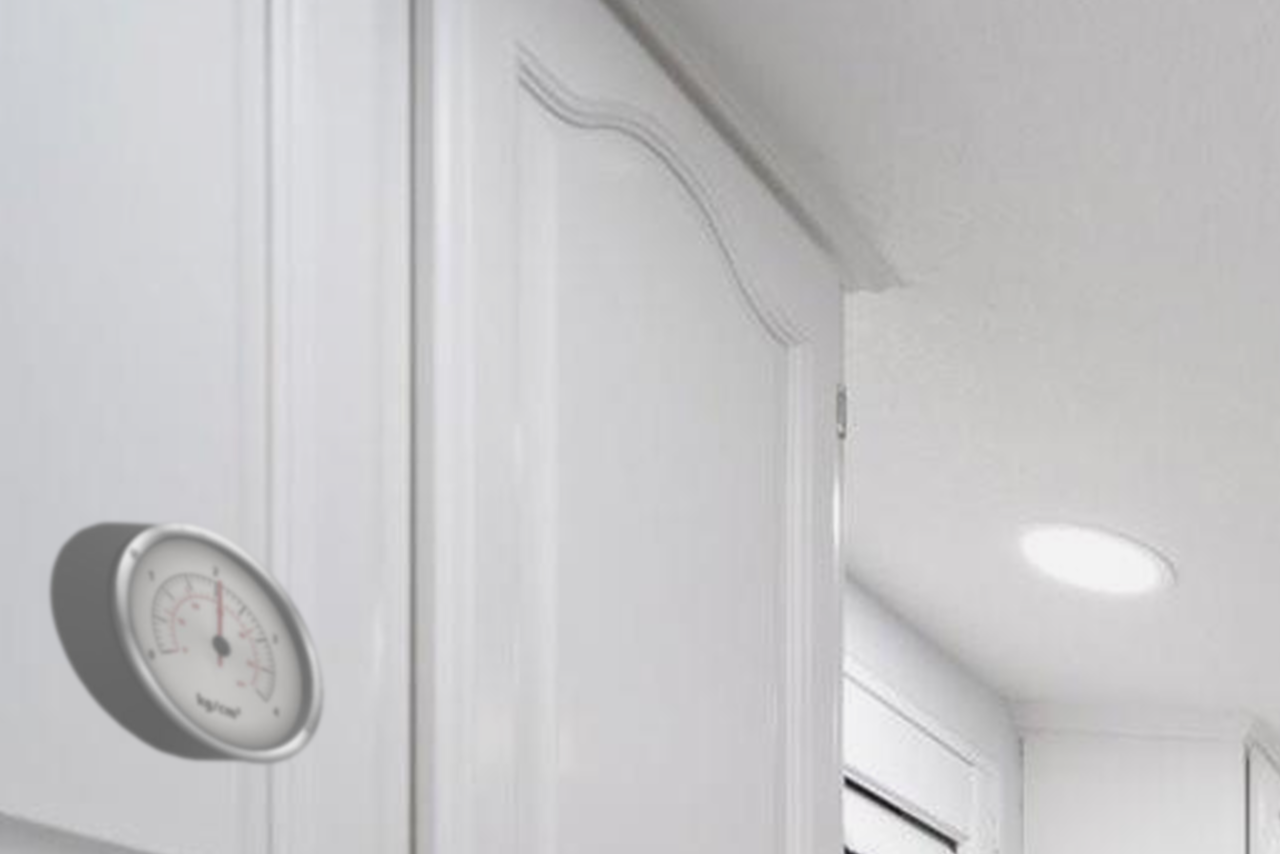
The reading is 2 kg/cm²
